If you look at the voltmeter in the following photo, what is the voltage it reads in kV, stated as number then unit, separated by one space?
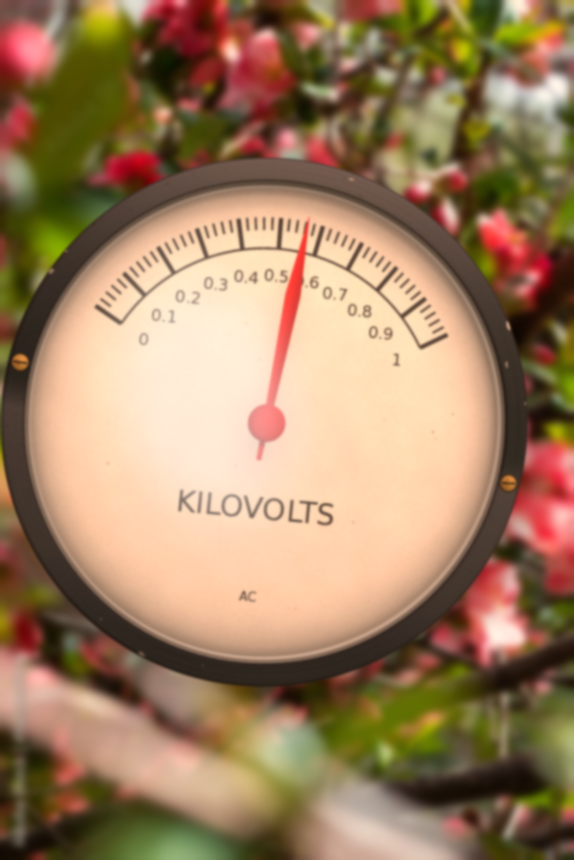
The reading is 0.56 kV
